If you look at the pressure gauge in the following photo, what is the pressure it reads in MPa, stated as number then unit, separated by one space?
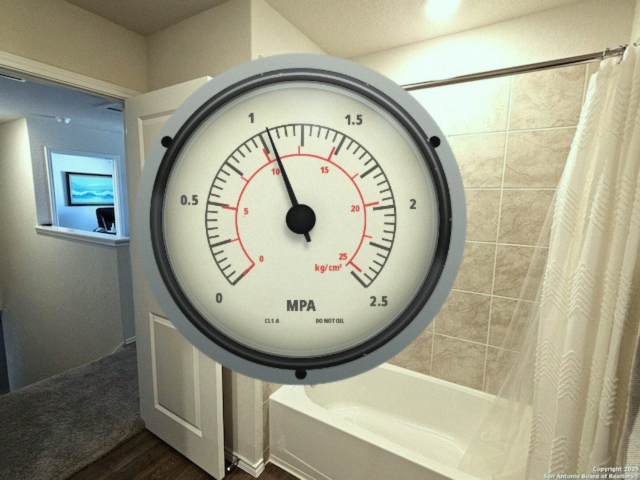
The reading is 1.05 MPa
